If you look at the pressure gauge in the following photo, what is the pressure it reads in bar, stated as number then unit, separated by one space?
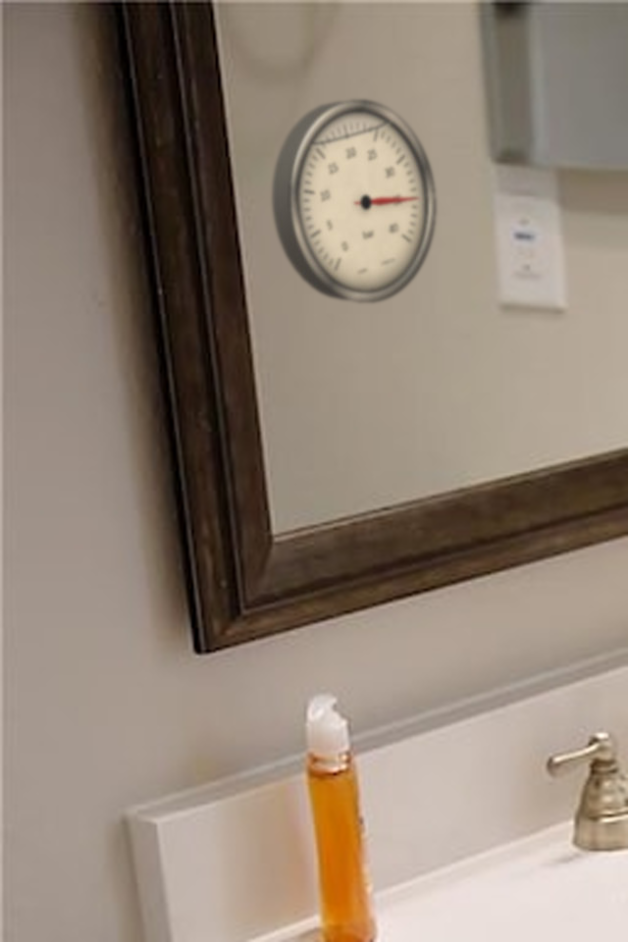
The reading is 35 bar
